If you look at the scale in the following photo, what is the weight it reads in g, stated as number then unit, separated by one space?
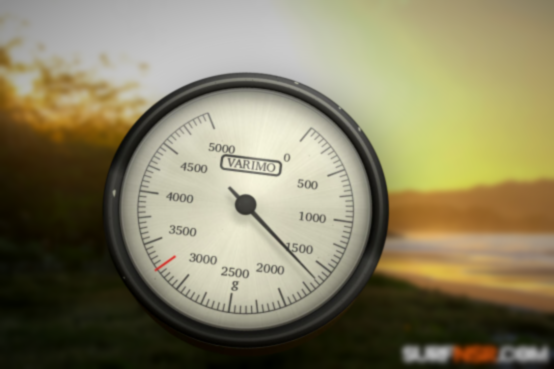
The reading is 1650 g
